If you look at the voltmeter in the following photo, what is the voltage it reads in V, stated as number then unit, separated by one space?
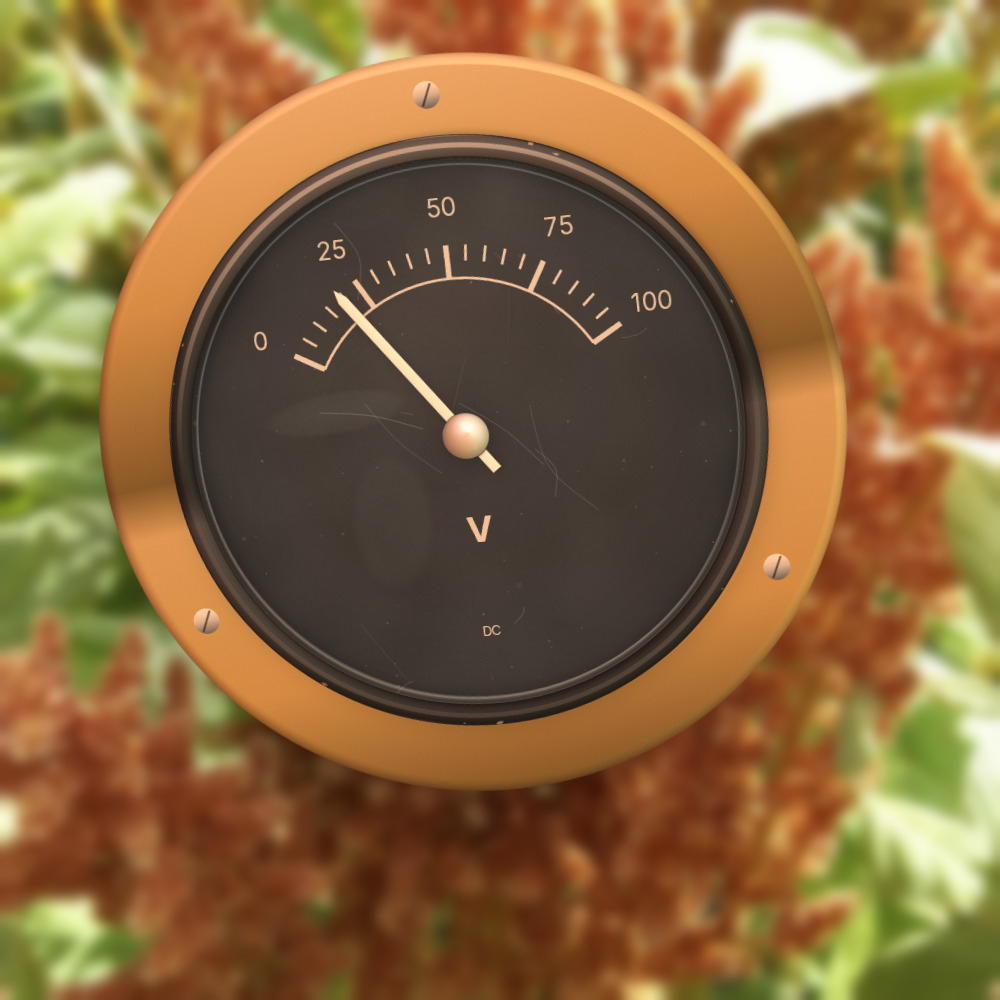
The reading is 20 V
